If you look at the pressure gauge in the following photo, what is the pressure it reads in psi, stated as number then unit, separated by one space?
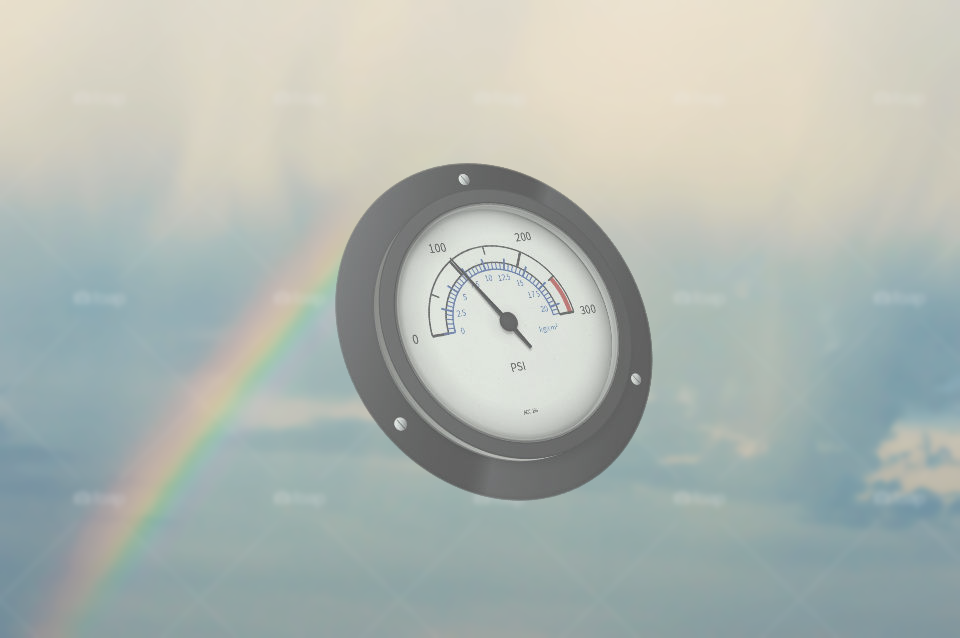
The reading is 100 psi
